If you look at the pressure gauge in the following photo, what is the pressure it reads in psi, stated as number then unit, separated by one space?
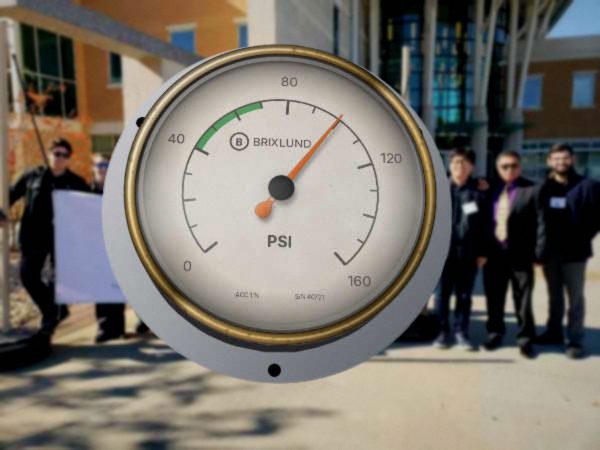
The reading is 100 psi
